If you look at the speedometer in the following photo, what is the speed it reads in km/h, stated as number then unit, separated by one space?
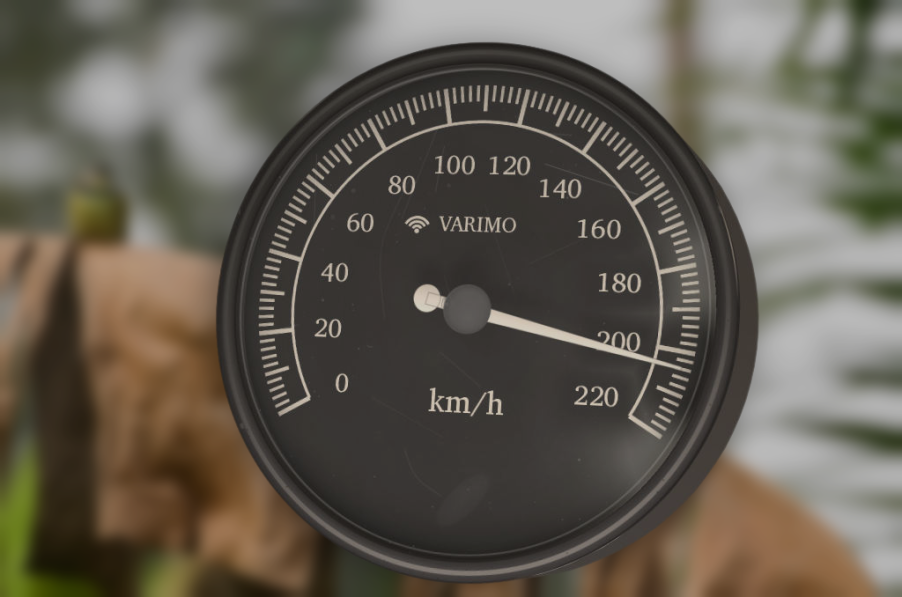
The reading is 204 km/h
